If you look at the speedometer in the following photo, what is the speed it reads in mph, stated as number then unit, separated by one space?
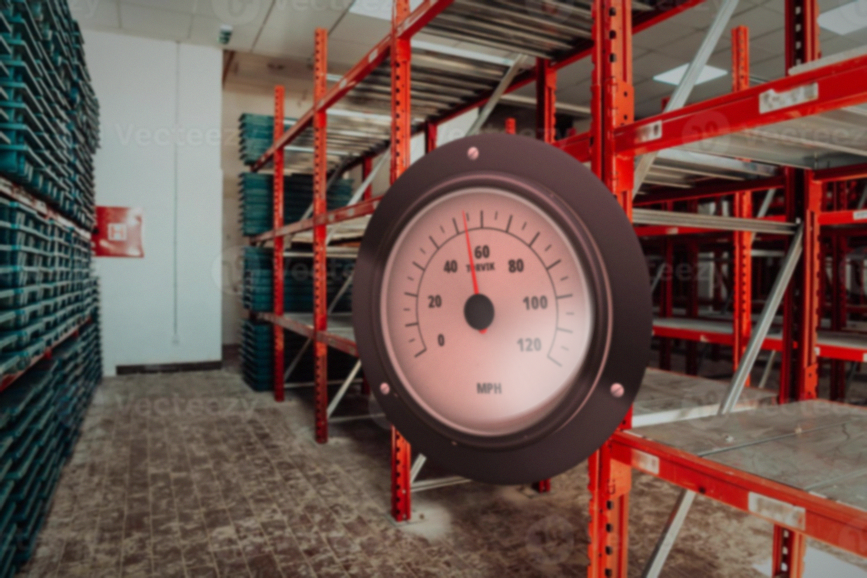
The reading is 55 mph
